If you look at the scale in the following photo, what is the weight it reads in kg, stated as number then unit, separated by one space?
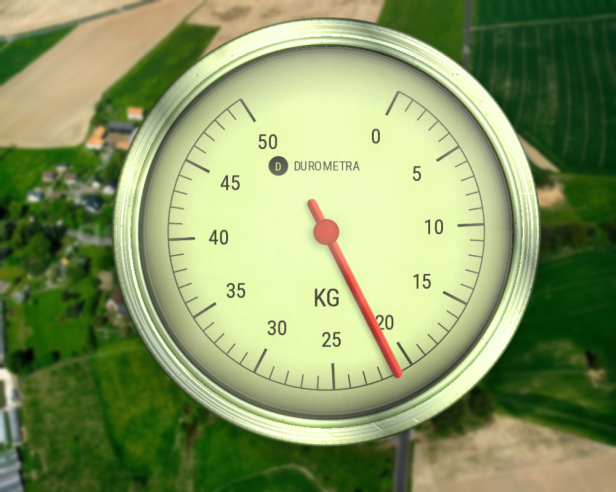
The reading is 21 kg
